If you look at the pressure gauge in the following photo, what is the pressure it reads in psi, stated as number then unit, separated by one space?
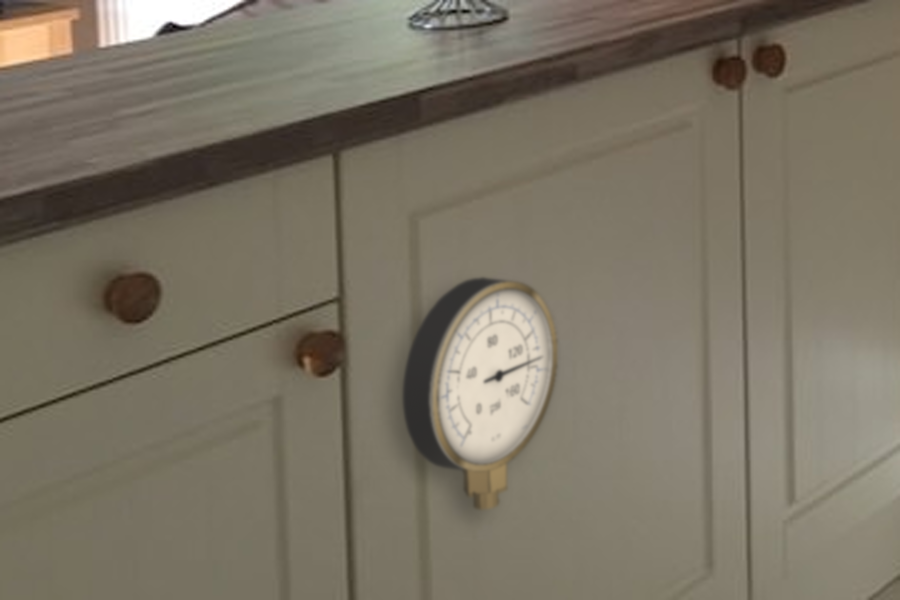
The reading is 135 psi
